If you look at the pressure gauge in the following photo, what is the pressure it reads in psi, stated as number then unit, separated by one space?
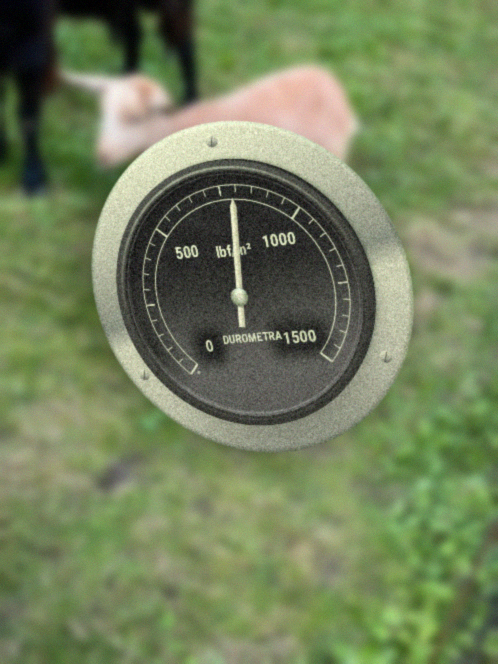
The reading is 800 psi
